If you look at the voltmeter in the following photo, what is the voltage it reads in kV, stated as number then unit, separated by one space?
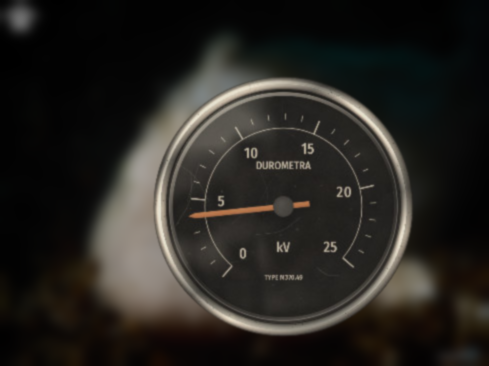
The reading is 4 kV
